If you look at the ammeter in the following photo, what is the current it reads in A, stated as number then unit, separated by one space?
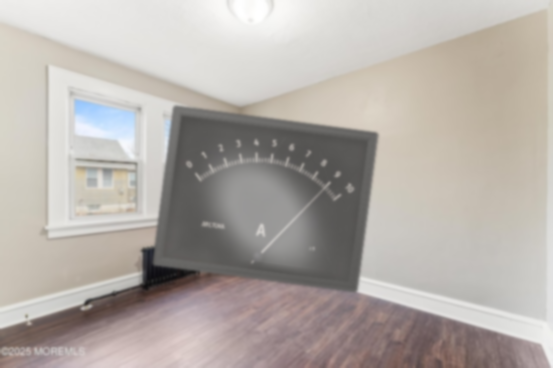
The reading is 9 A
